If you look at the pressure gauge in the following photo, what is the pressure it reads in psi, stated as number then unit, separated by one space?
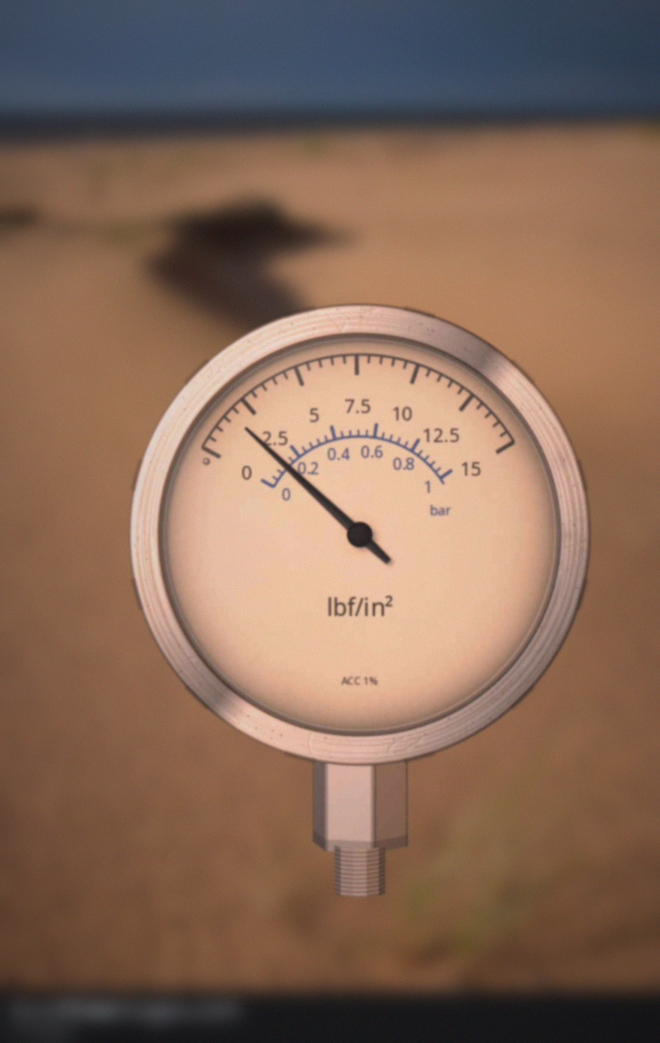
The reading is 1.75 psi
